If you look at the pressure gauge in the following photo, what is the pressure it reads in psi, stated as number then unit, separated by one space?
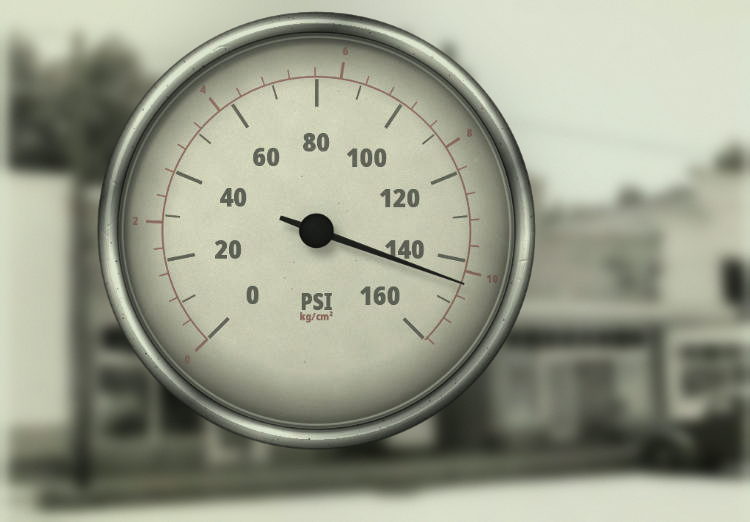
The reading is 145 psi
